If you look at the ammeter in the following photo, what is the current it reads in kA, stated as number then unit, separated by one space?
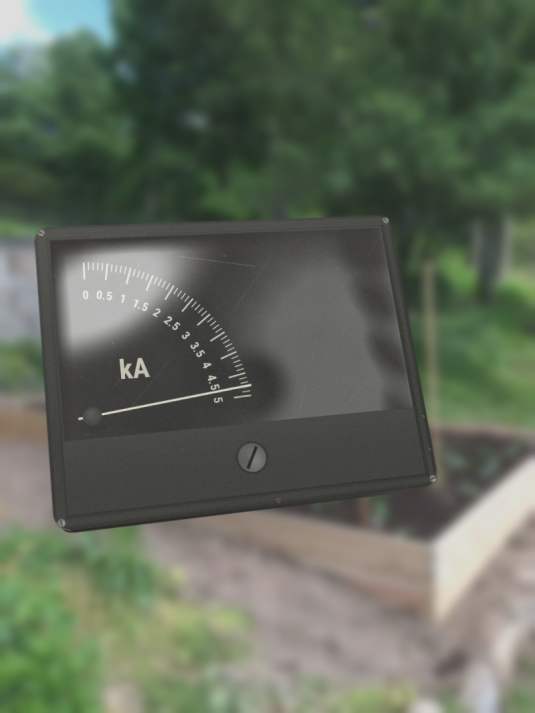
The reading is 4.8 kA
